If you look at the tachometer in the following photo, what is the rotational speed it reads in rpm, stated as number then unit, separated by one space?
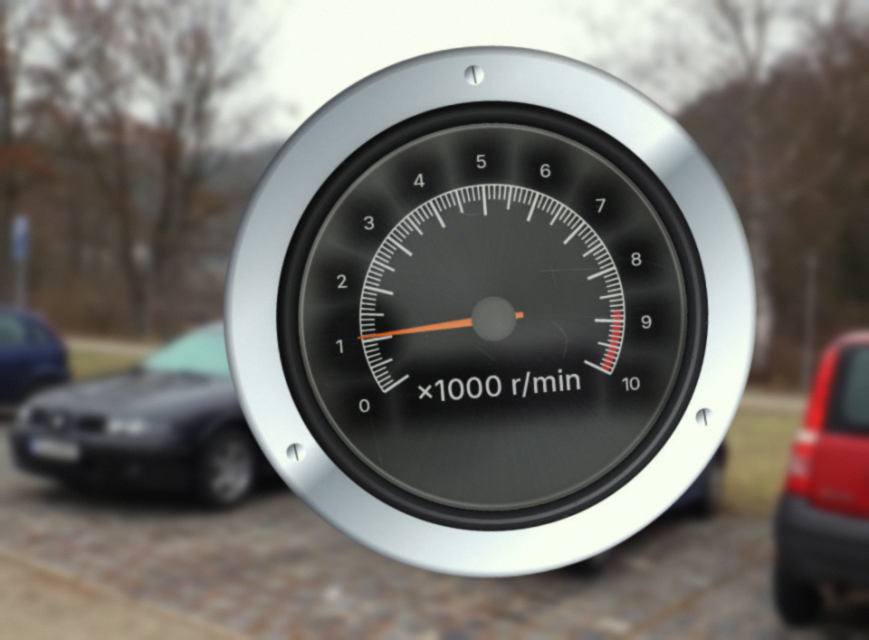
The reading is 1100 rpm
